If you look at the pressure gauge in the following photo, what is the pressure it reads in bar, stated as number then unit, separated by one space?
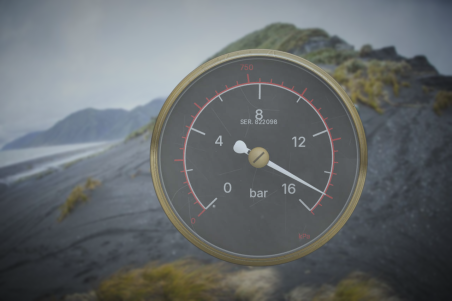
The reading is 15 bar
